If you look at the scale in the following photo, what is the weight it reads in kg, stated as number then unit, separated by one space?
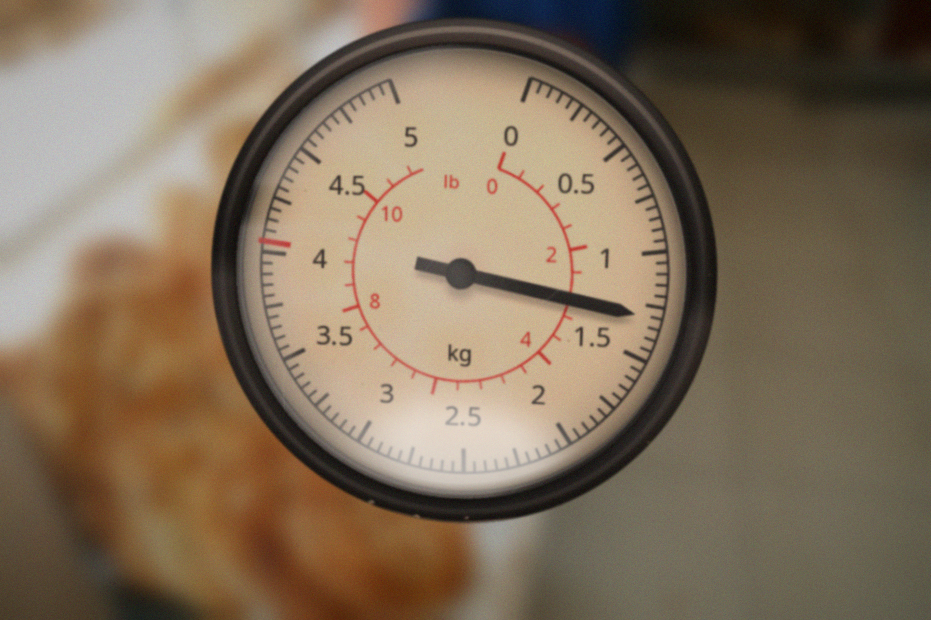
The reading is 1.3 kg
